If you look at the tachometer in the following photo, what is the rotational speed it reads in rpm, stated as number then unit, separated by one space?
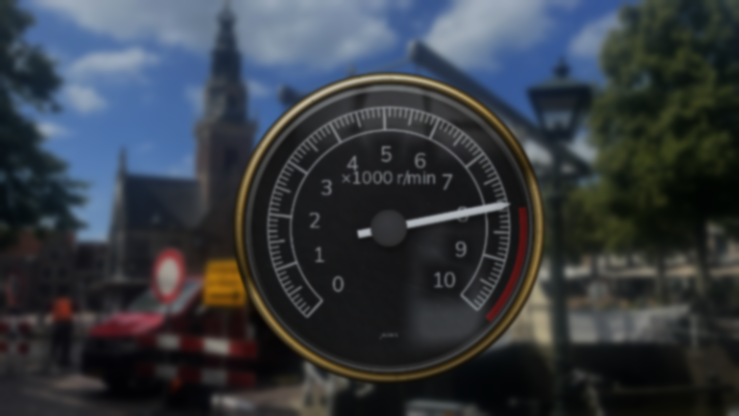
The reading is 8000 rpm
